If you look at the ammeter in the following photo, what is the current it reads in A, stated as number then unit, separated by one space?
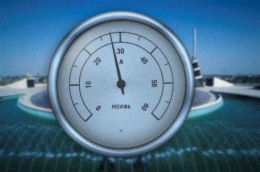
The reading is 27.5 A
